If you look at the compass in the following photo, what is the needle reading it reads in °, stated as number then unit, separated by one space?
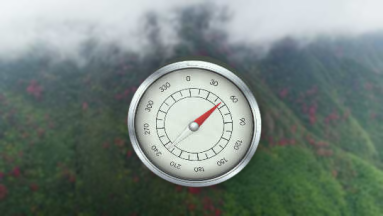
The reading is 52.5 °
